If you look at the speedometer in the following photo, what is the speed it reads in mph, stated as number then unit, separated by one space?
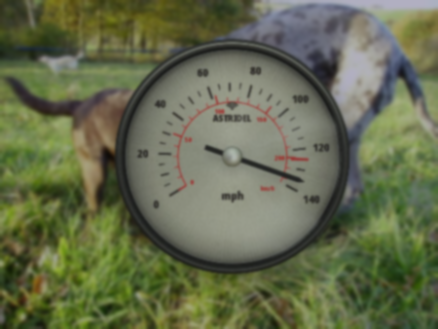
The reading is 135 mph
